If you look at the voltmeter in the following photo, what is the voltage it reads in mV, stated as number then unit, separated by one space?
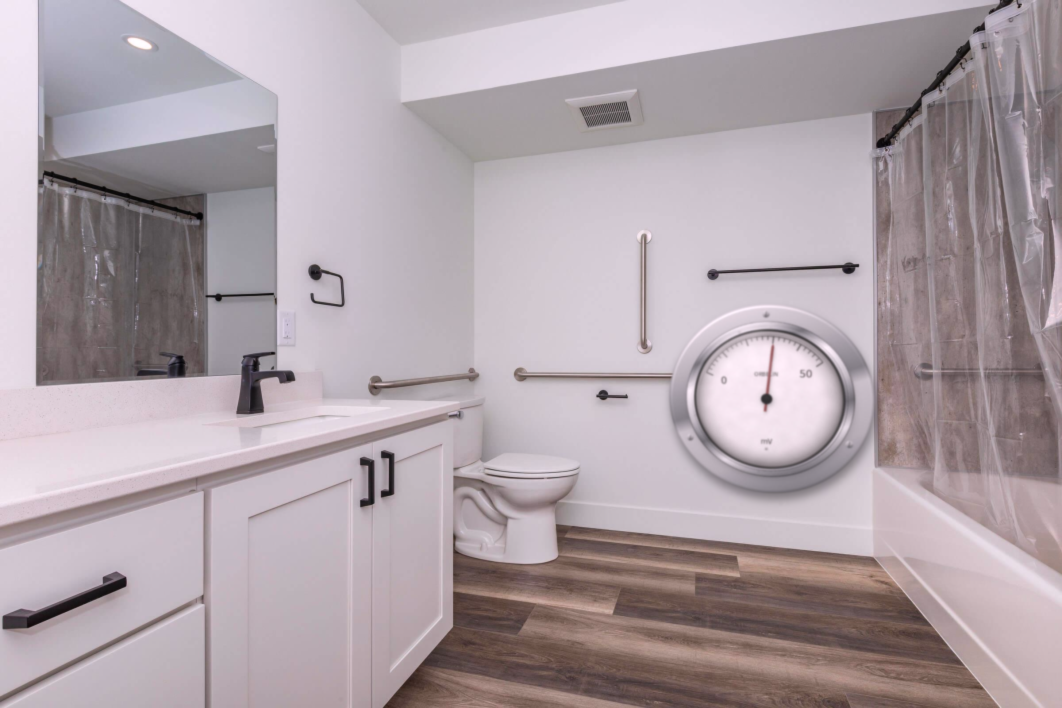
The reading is 30 mV
